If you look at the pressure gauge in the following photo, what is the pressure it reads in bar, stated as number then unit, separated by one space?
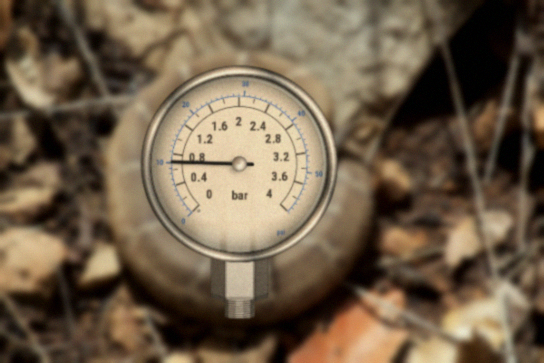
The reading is 0.7 bar
